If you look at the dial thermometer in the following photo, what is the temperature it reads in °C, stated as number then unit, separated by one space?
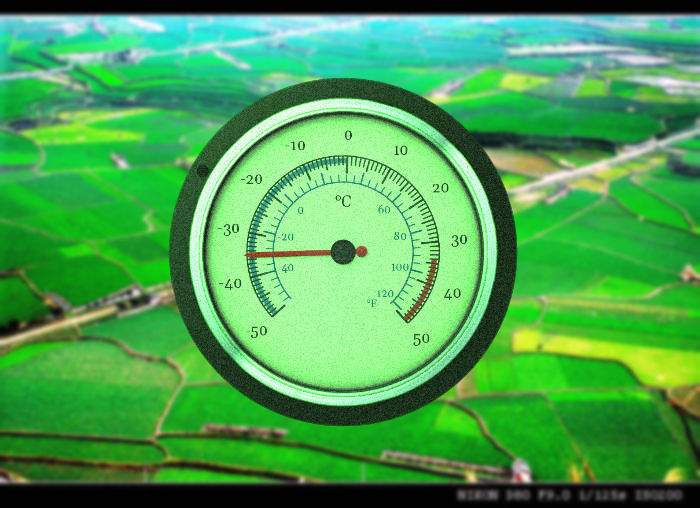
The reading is -35 °C
